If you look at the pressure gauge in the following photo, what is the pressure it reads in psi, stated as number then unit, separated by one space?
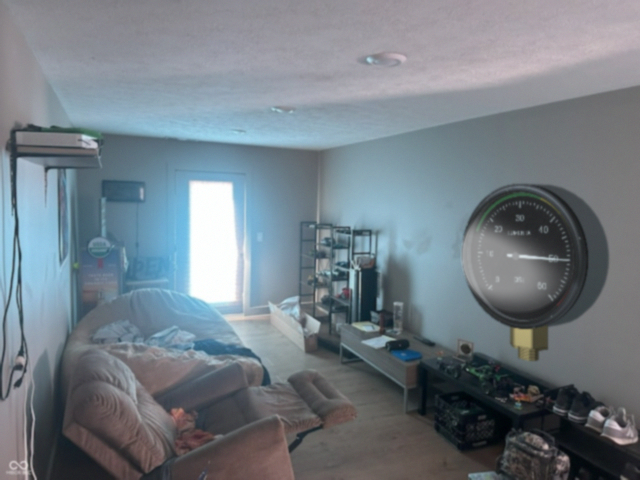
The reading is 50 psi
